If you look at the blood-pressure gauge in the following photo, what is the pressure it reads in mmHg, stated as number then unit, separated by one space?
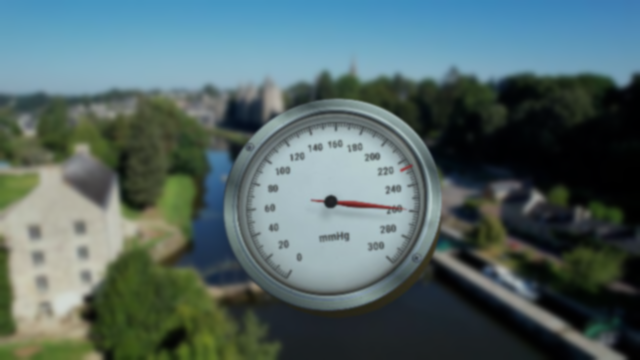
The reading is 260 mmHg
